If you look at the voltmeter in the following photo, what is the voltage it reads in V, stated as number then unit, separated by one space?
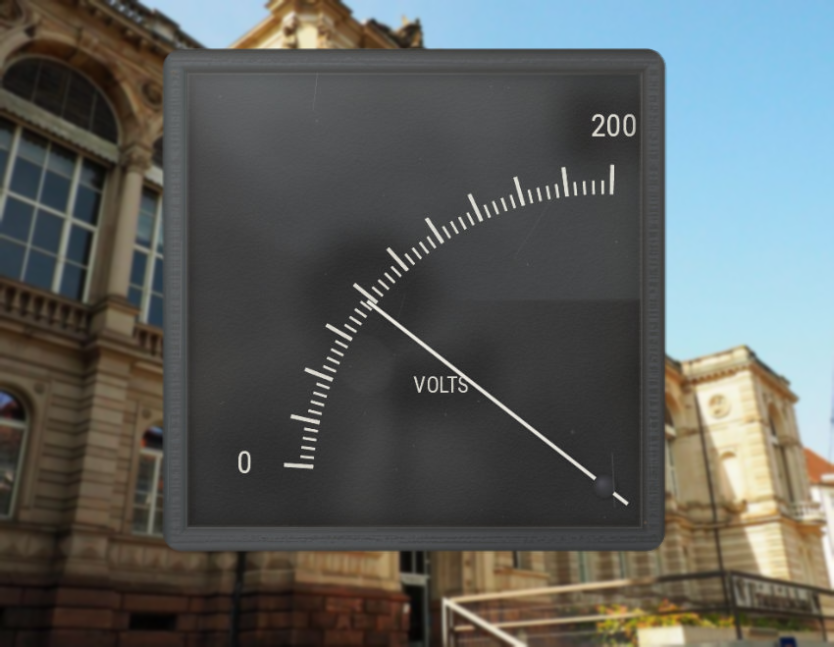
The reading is 78 V
